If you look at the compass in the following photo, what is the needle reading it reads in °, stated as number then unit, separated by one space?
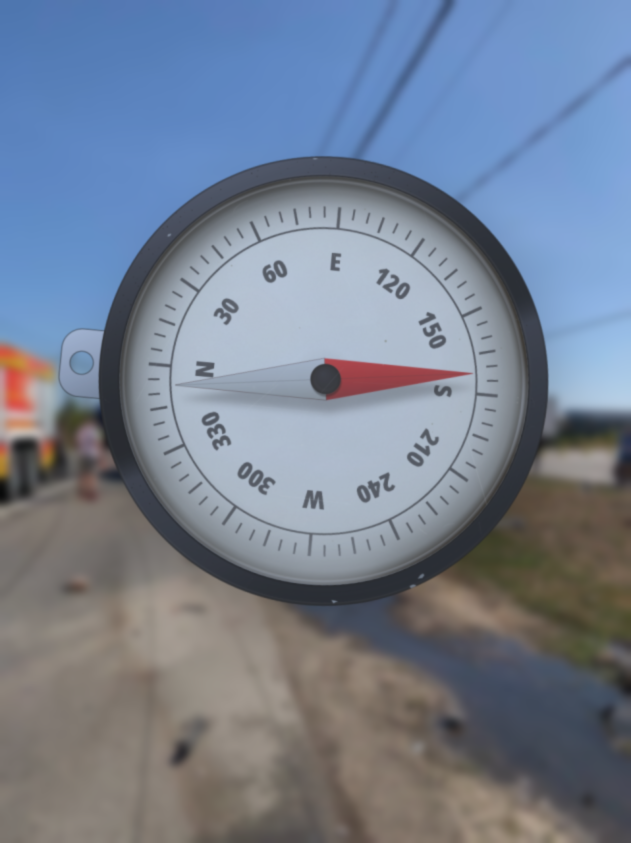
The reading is 172.5 °
